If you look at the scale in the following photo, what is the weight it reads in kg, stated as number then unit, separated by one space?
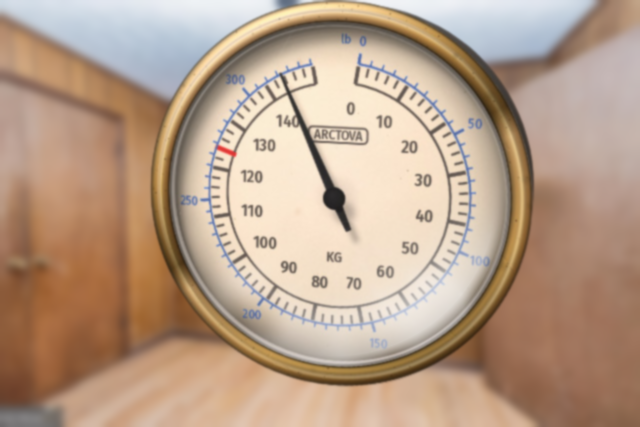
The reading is 144 kg
